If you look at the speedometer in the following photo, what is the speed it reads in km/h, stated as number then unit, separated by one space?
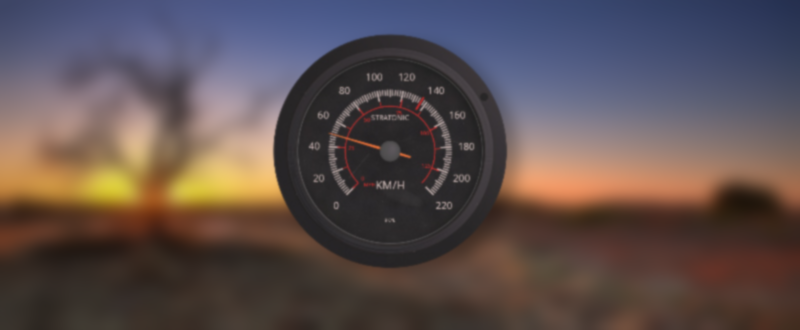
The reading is 50 km/h
